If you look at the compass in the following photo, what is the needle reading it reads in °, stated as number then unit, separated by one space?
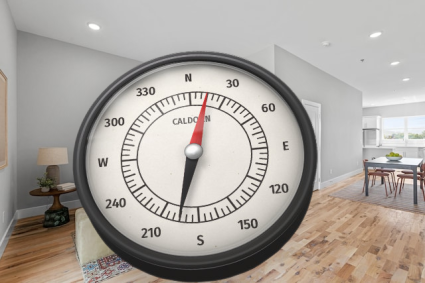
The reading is 15 °
